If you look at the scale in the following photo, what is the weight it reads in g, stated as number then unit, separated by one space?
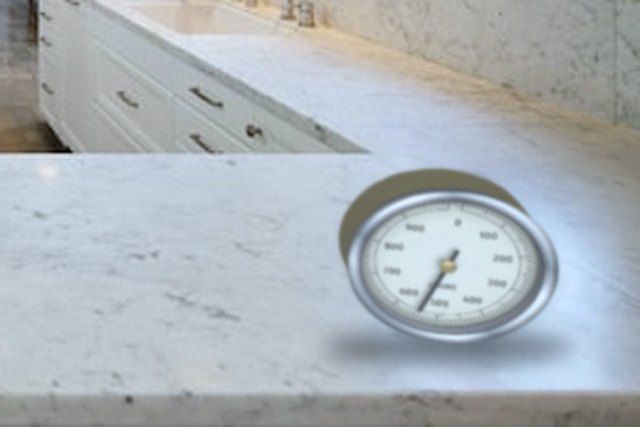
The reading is 550 g
